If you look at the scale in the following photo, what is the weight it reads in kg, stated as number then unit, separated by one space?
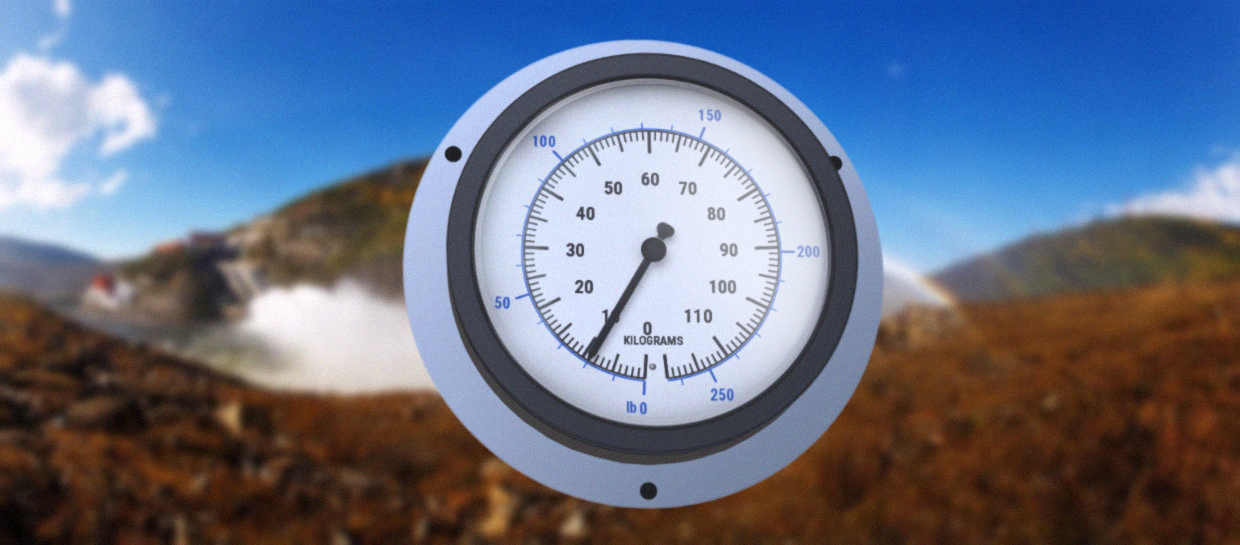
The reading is 9 kg
